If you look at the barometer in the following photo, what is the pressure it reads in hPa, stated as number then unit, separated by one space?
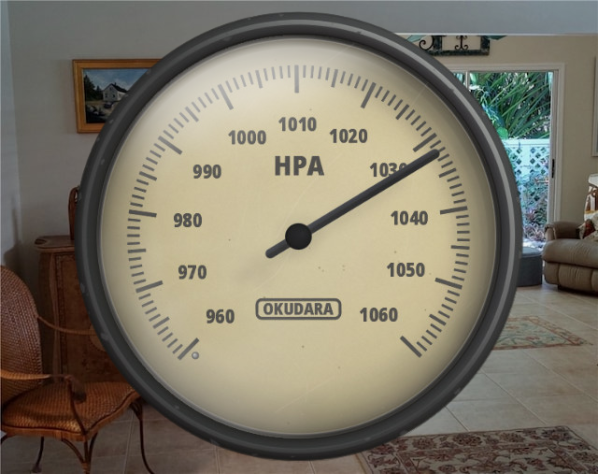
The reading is 1032 hPa
